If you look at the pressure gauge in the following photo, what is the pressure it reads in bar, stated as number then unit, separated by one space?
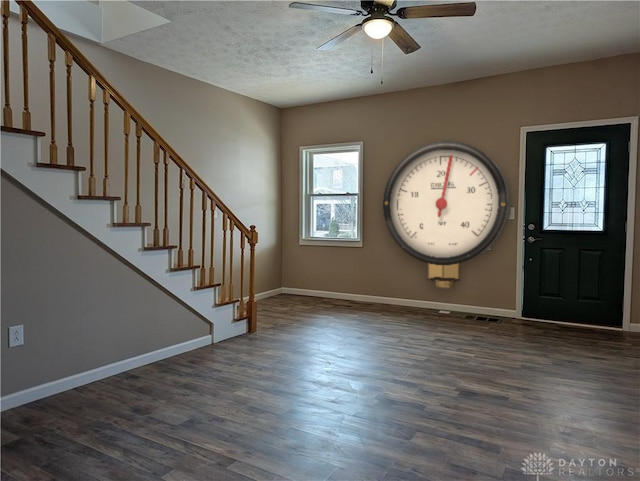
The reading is 22 bar
